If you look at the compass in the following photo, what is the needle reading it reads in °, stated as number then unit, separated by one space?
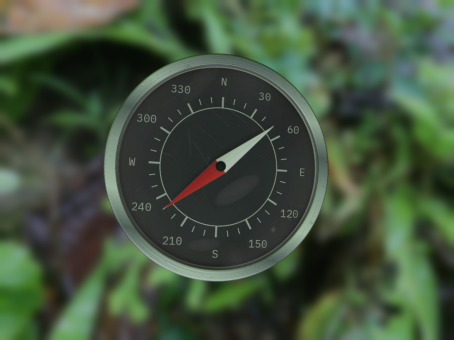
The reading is 230 °
